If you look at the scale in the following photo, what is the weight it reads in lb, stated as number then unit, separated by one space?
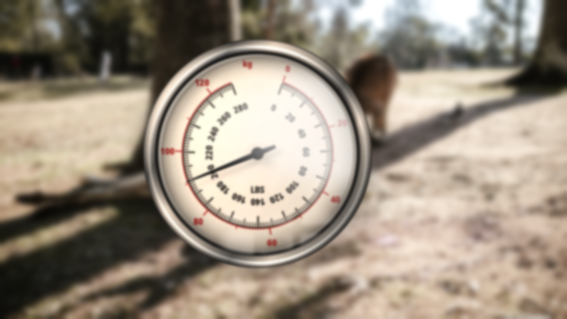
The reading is 200 lb
